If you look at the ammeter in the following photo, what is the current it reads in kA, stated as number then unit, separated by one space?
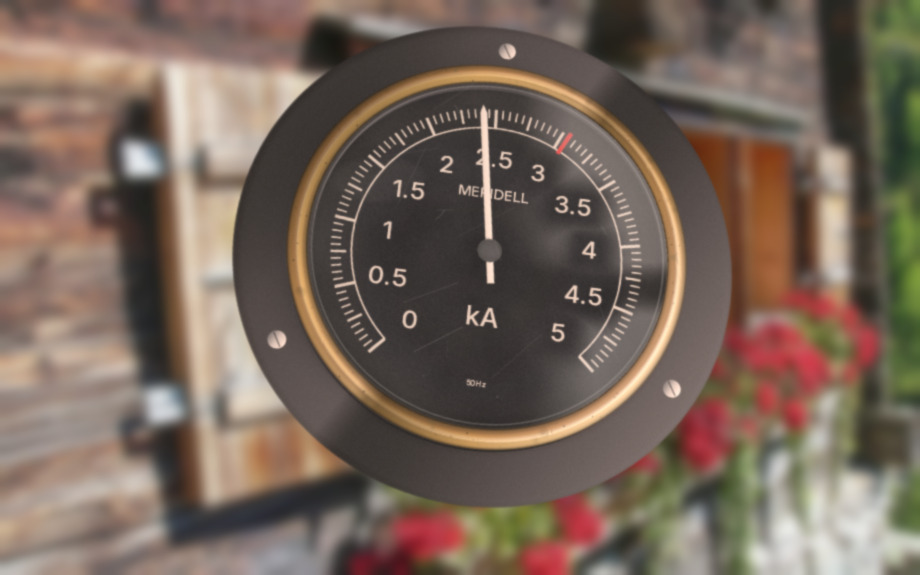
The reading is 2.4 kA
